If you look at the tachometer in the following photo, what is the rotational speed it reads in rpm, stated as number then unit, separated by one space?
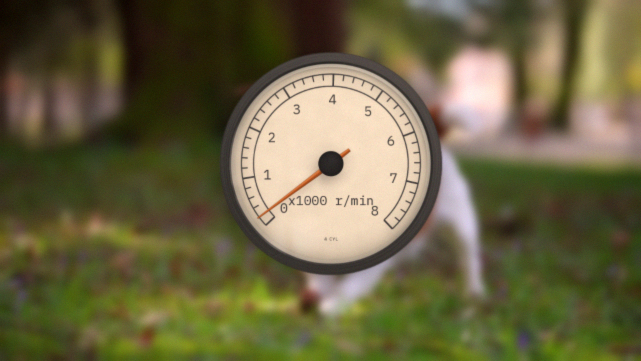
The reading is 200 rpm
